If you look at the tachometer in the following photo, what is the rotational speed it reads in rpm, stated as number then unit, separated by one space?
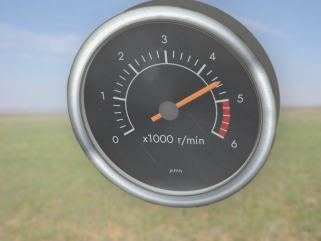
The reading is 4500 rpm
